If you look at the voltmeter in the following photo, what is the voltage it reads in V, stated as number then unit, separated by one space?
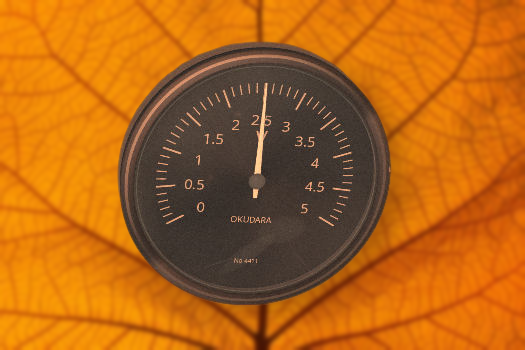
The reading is 2.5 V
